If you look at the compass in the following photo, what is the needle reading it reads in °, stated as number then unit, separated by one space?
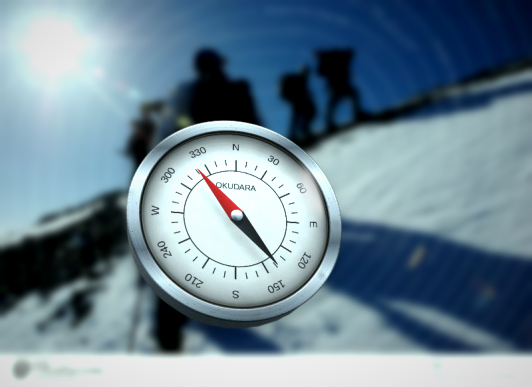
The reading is 320 °
